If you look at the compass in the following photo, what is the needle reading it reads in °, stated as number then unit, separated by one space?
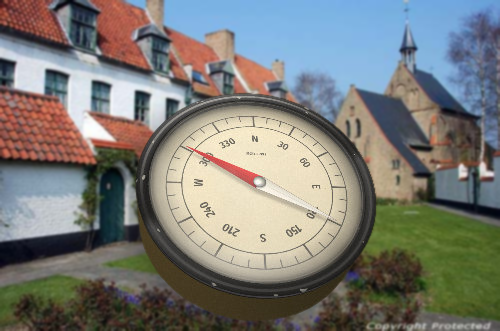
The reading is 300 °
